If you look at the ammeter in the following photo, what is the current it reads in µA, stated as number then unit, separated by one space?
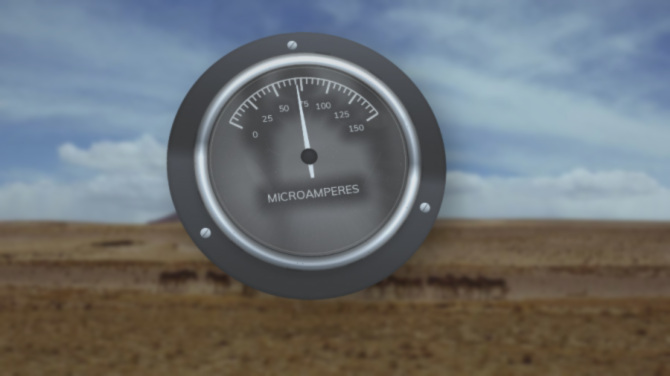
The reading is 70 µA
